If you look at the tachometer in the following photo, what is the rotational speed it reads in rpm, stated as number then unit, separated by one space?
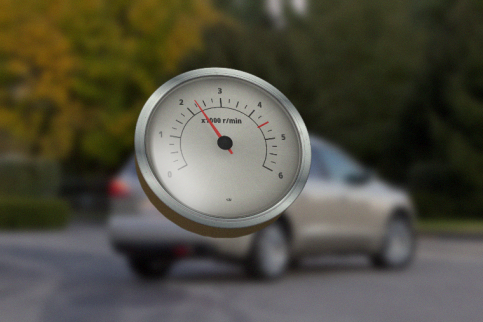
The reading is 2250 rpm
